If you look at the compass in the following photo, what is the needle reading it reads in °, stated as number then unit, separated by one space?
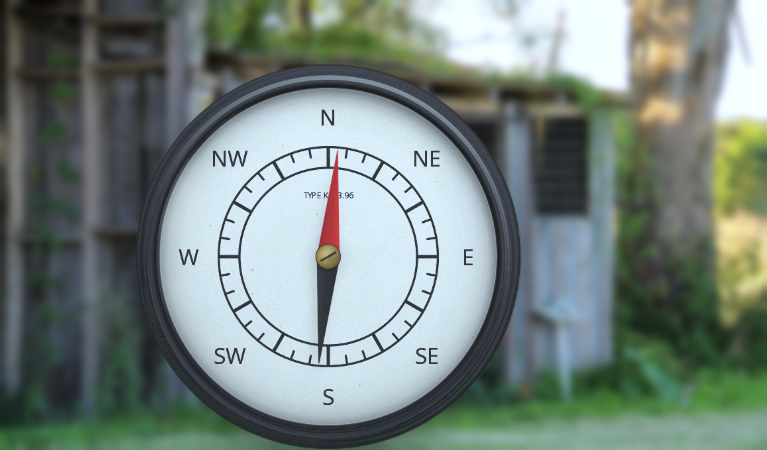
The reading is 5 °
